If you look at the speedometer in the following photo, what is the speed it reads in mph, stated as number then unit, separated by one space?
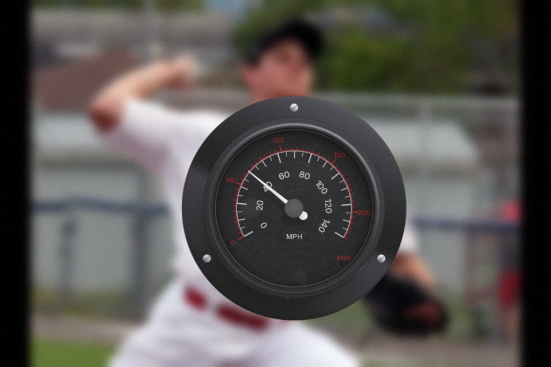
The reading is 40 mph
